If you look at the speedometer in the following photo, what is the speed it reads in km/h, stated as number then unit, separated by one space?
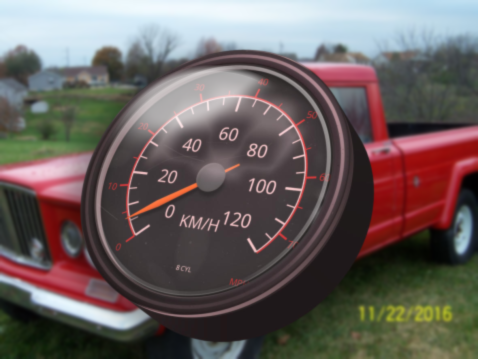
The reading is 5 km/h
